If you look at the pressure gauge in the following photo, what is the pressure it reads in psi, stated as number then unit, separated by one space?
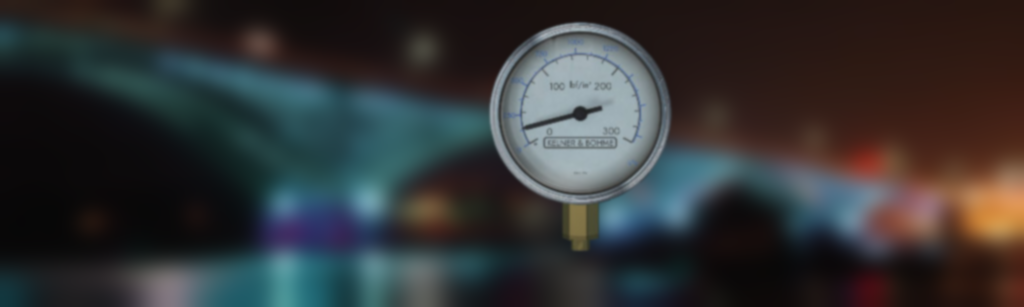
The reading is 20 psi
